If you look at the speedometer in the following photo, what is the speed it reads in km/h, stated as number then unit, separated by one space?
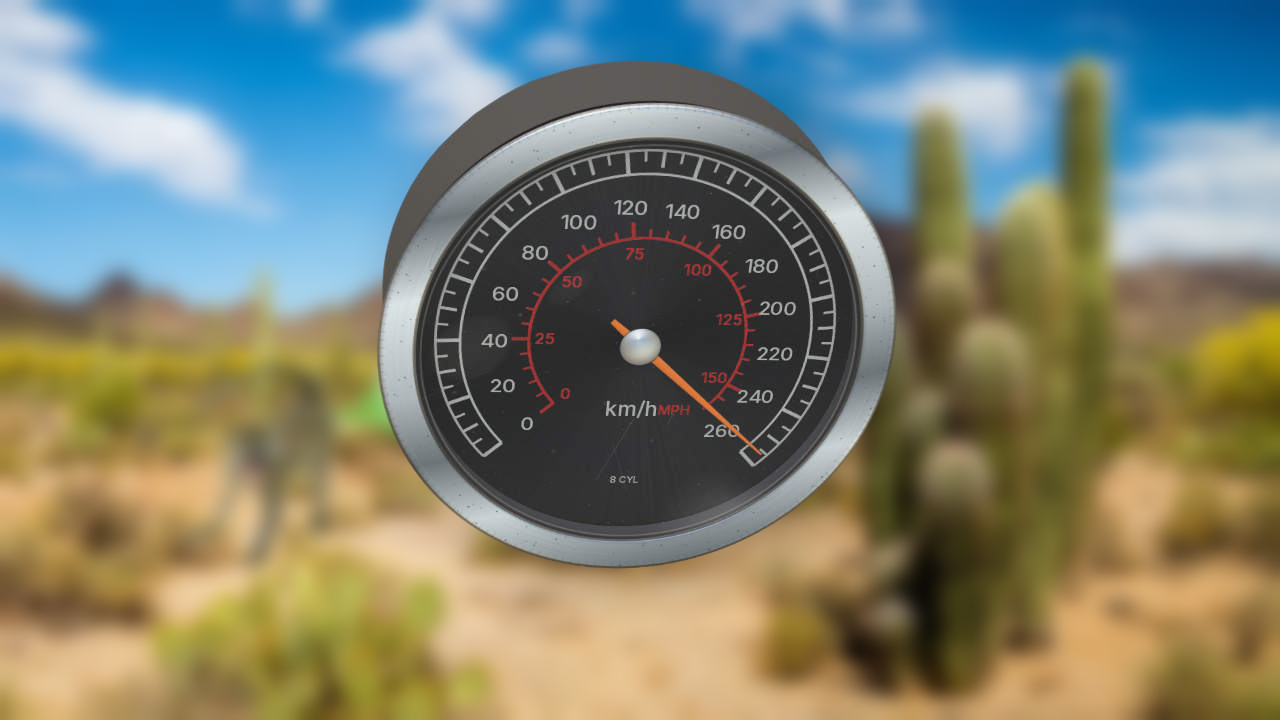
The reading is 255 km/h
